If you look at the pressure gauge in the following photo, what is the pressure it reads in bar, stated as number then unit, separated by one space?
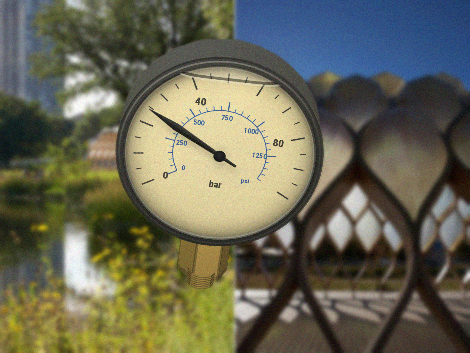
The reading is 25 bar
